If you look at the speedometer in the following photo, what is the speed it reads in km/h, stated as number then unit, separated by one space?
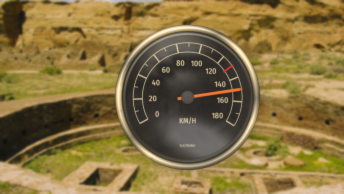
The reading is 150 km/h
